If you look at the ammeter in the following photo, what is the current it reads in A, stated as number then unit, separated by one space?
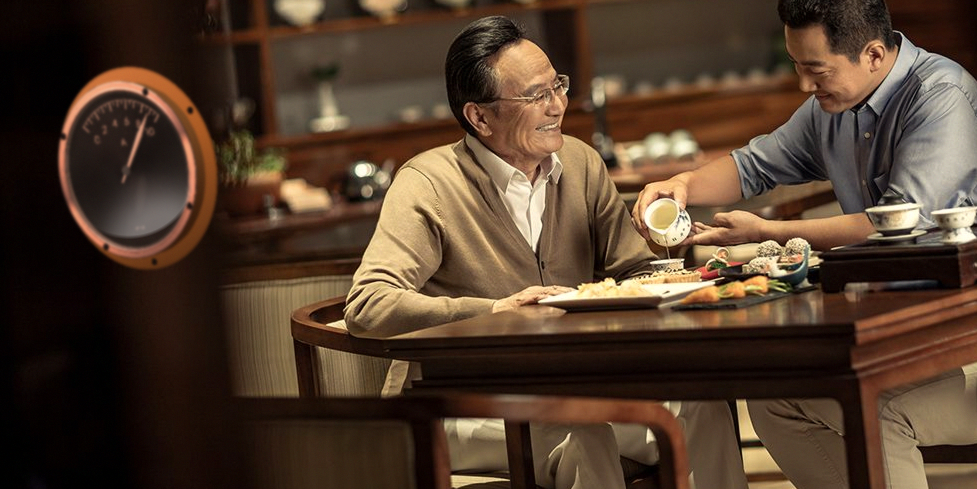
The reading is 9 A
